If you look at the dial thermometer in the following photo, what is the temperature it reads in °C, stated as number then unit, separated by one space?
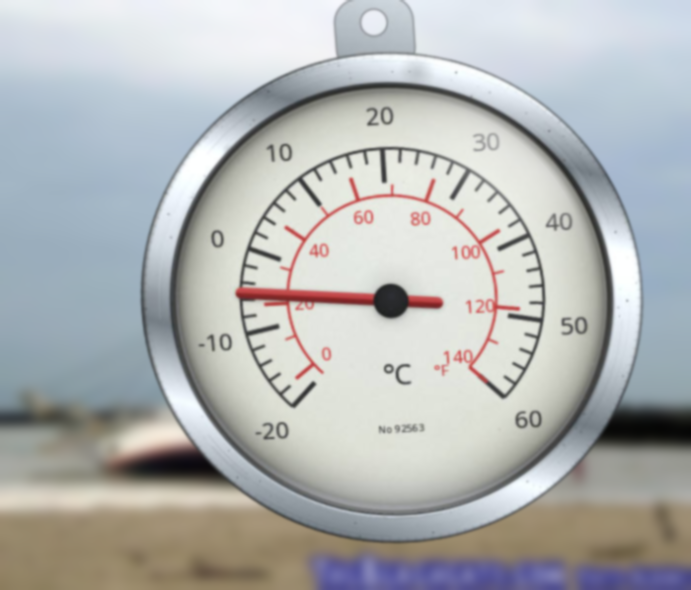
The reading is -5 °C
